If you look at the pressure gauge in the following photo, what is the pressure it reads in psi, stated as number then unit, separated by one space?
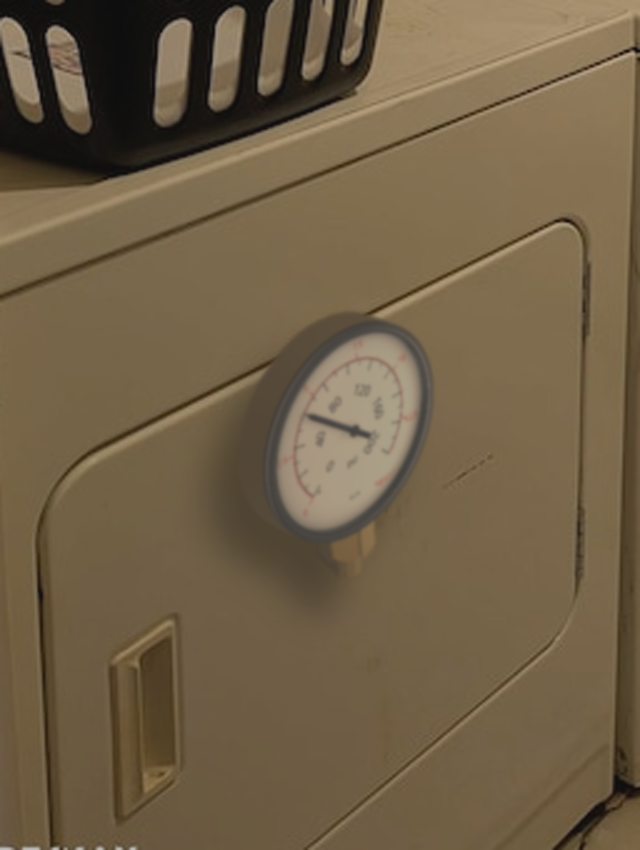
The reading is 60 psi
